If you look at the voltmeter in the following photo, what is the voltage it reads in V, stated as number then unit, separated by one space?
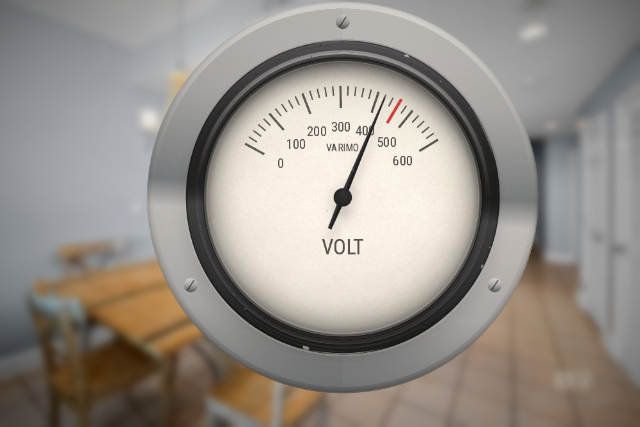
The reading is 420 V
